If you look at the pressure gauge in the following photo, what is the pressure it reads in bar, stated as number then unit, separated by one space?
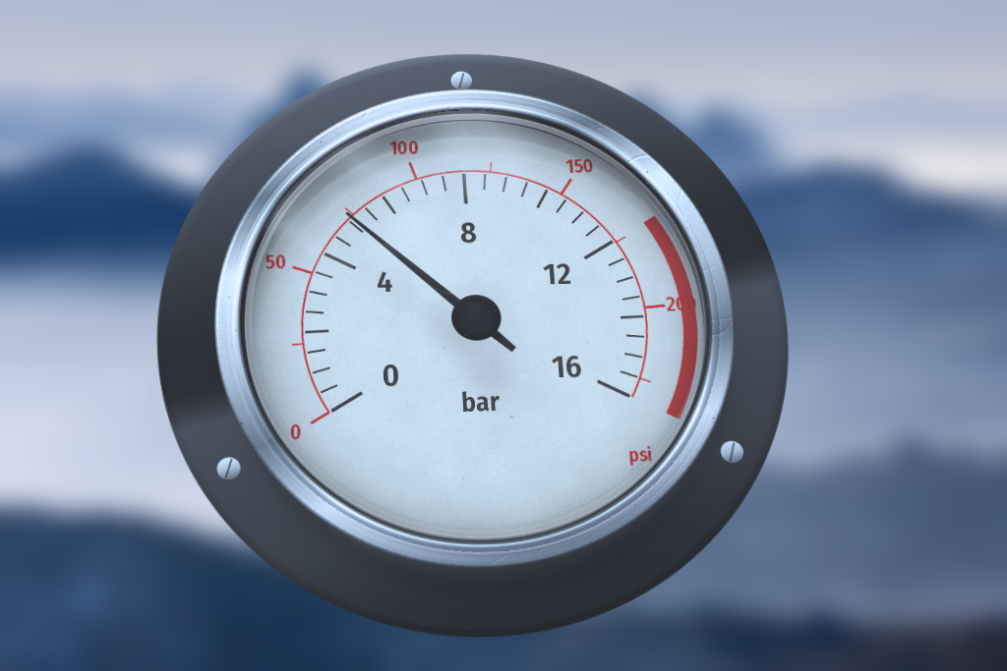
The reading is 5 bar
